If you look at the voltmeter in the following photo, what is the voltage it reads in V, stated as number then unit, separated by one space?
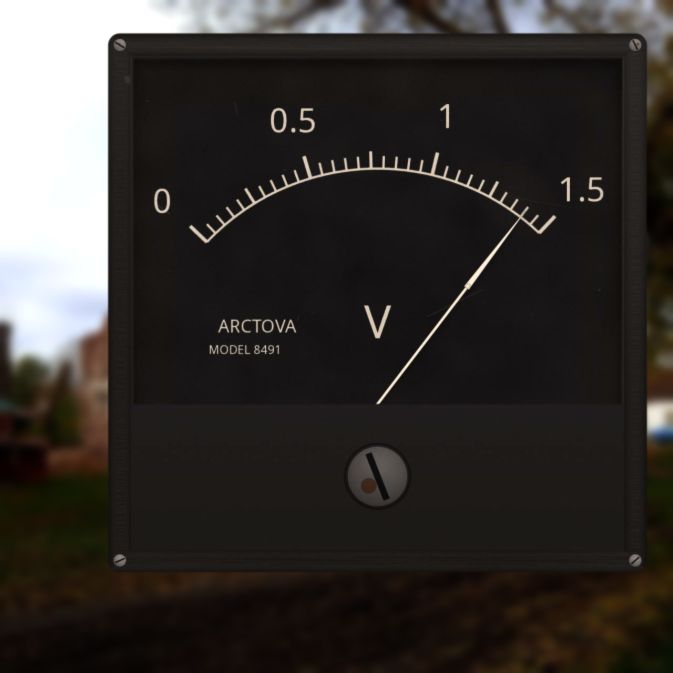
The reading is 1.4 V
